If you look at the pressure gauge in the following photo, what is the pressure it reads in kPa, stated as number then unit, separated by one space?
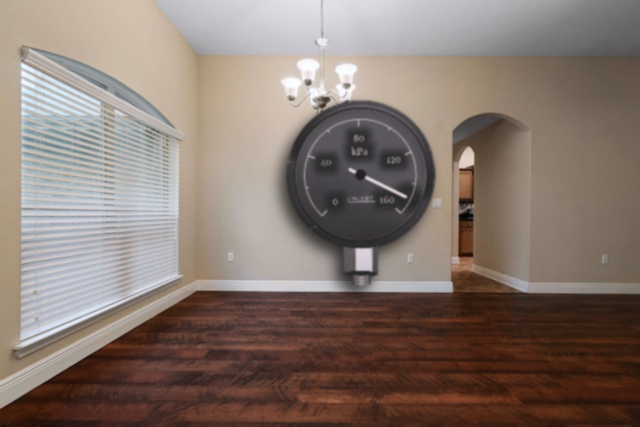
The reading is 150 kPa
